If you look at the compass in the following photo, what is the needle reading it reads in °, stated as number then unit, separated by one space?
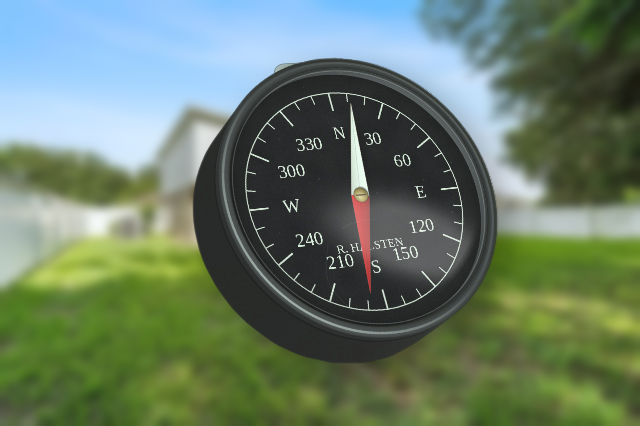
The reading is 190 °
